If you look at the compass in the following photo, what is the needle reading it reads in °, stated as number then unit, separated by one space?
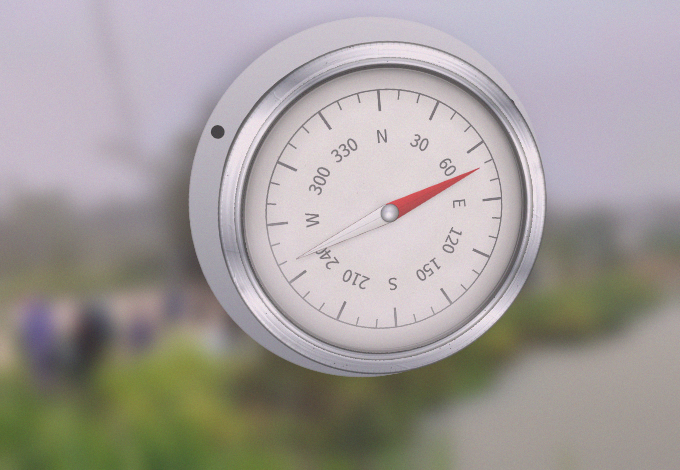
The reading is 70 °
